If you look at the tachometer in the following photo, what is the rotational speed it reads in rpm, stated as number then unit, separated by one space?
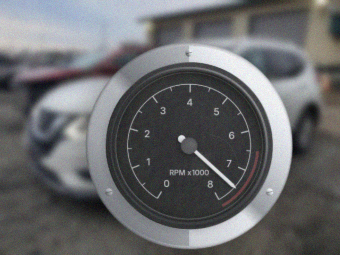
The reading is 7500 rpm
